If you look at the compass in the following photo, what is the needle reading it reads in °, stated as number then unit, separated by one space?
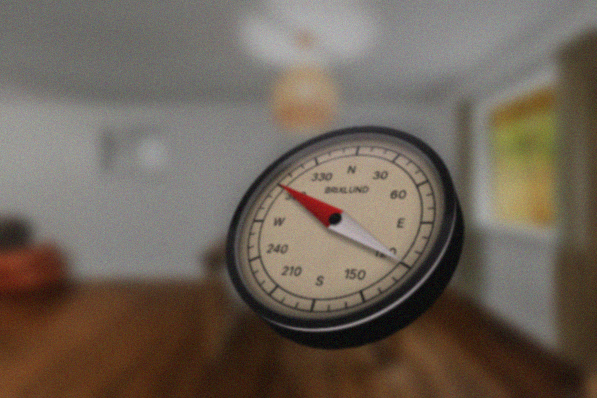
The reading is 300 °
